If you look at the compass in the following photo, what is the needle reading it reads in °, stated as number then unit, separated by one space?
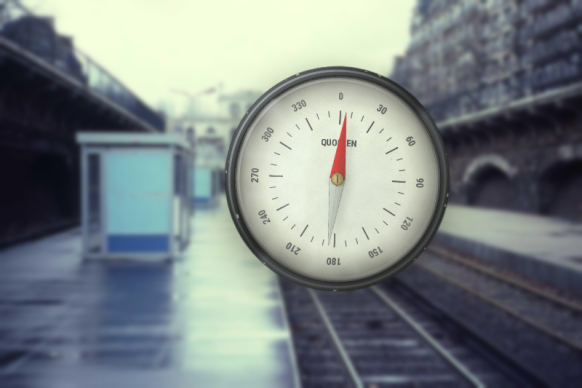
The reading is 5 °
